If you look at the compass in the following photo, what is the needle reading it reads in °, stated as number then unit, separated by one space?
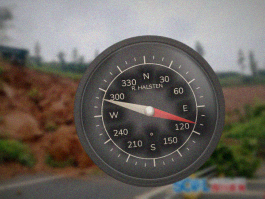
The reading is 110 °
